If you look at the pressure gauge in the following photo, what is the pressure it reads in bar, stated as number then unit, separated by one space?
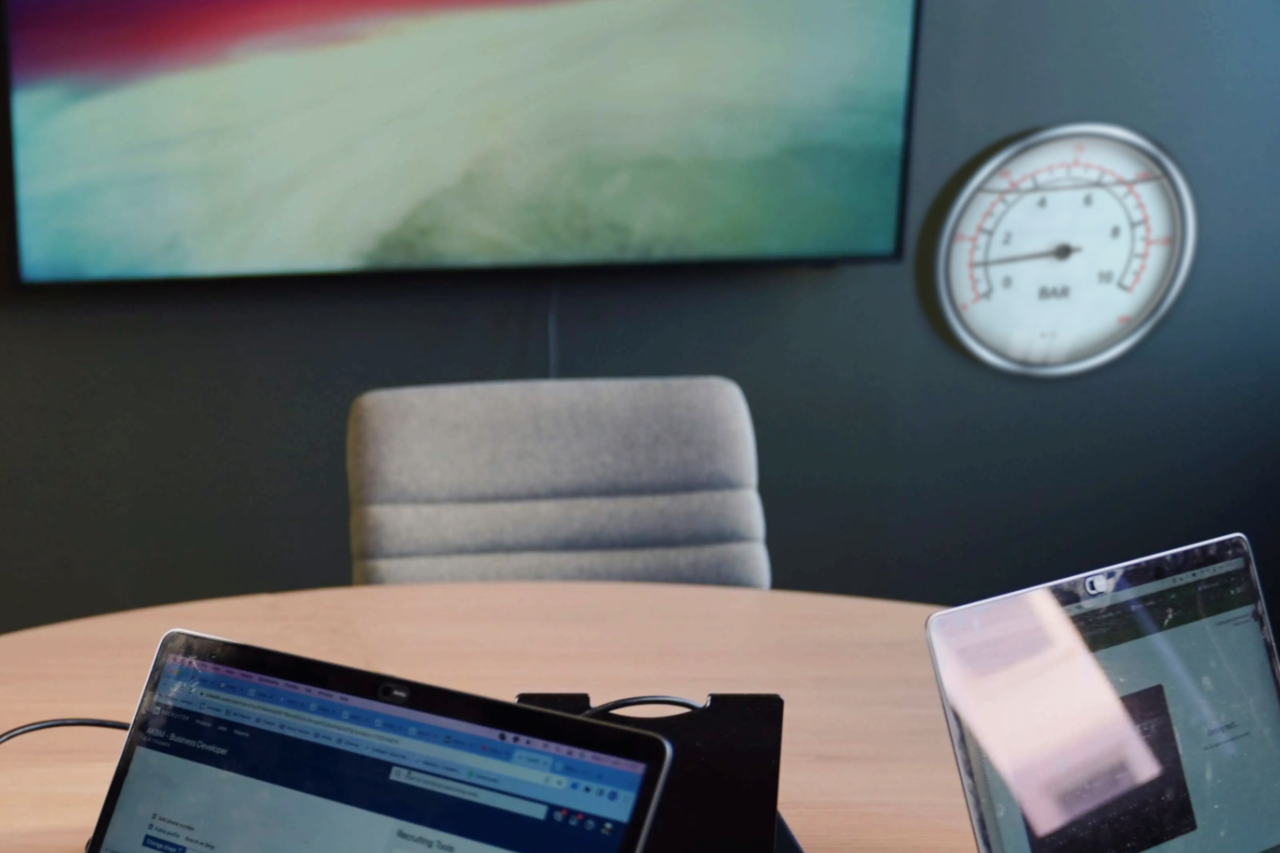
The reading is 1 bar
